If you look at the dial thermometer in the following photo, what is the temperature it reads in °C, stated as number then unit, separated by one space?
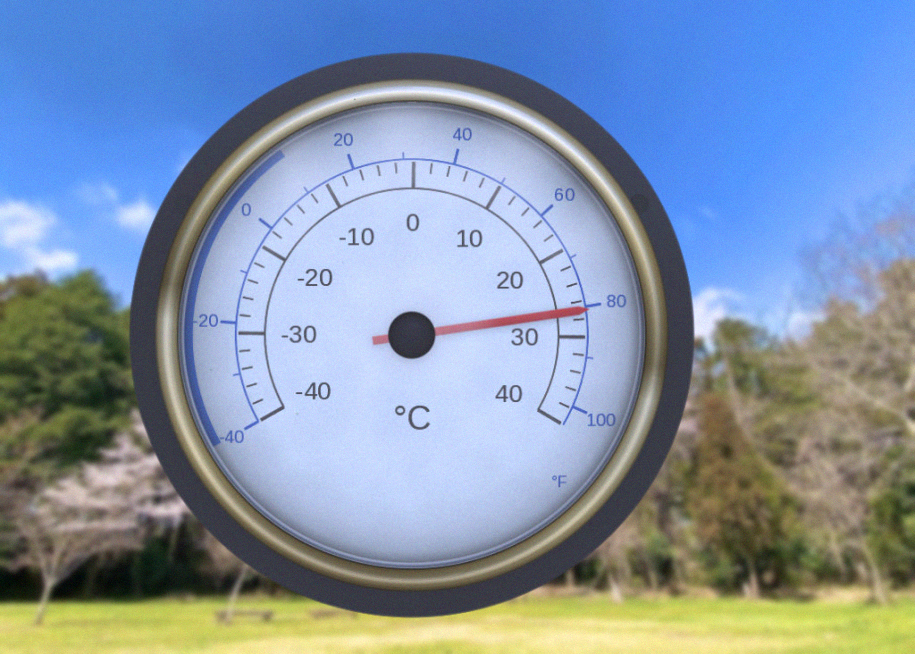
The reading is 27 °C
